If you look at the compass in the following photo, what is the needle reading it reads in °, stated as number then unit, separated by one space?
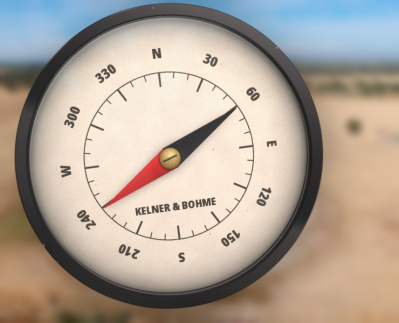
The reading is 240 °
